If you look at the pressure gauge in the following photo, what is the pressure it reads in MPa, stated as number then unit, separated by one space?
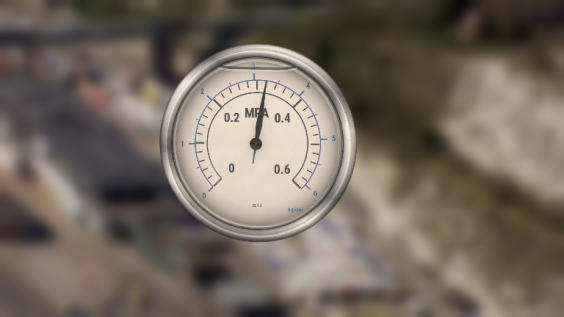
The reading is 0.32 MPa
